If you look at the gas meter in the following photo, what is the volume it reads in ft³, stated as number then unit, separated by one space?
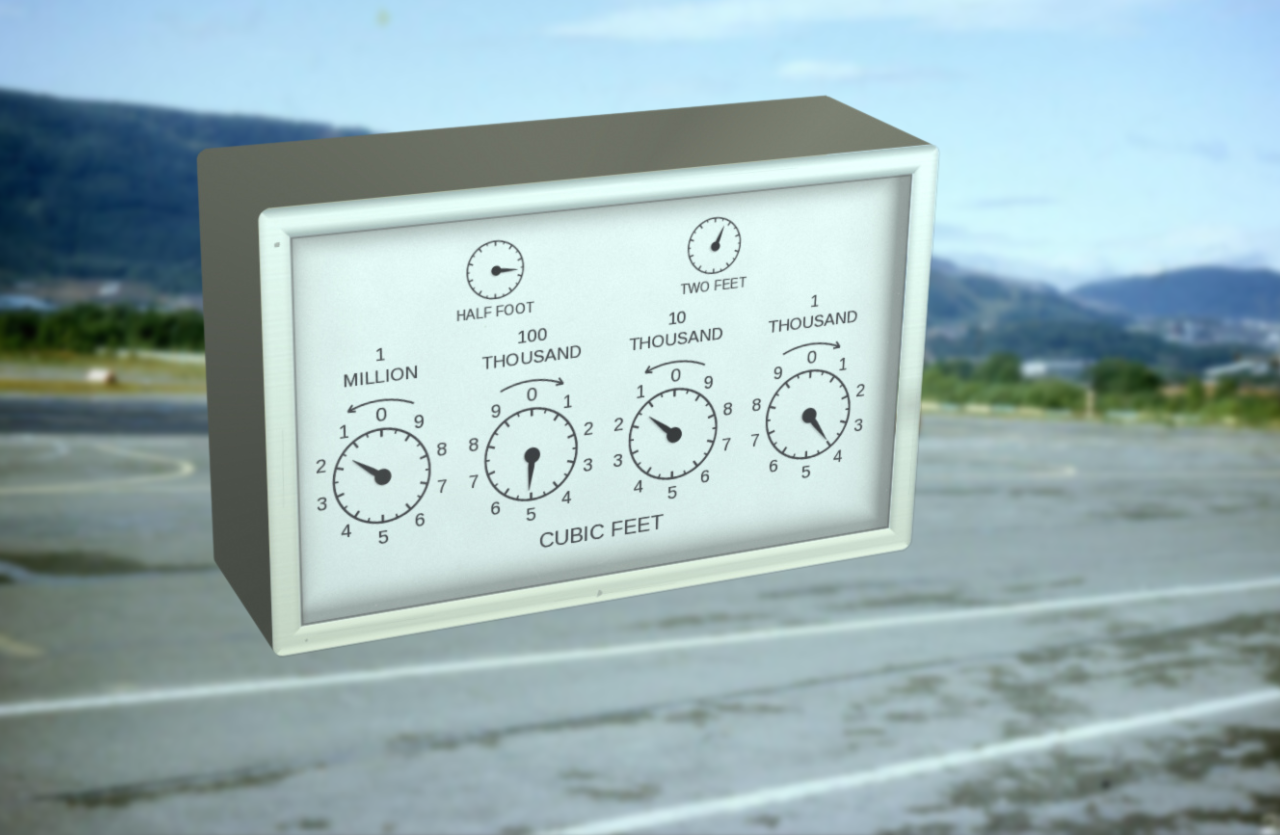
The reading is 151400 ft³
